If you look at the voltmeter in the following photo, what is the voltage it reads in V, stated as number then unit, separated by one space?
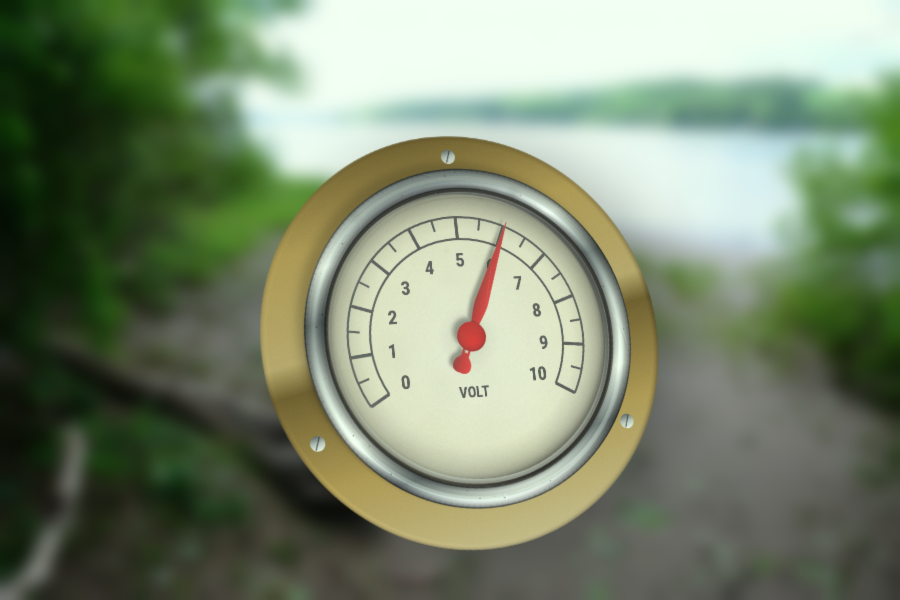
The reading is 6 V
